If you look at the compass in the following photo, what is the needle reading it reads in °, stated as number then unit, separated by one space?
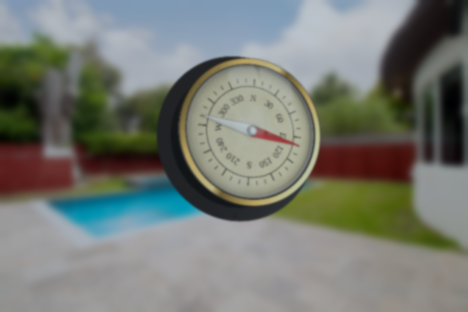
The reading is 100 °
